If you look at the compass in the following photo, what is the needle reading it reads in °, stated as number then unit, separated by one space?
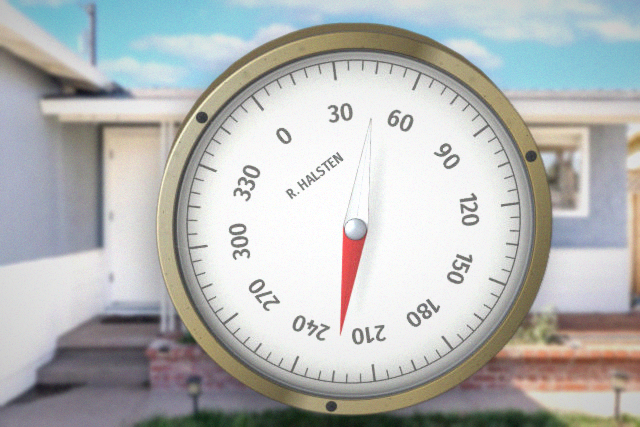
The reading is 225 °
